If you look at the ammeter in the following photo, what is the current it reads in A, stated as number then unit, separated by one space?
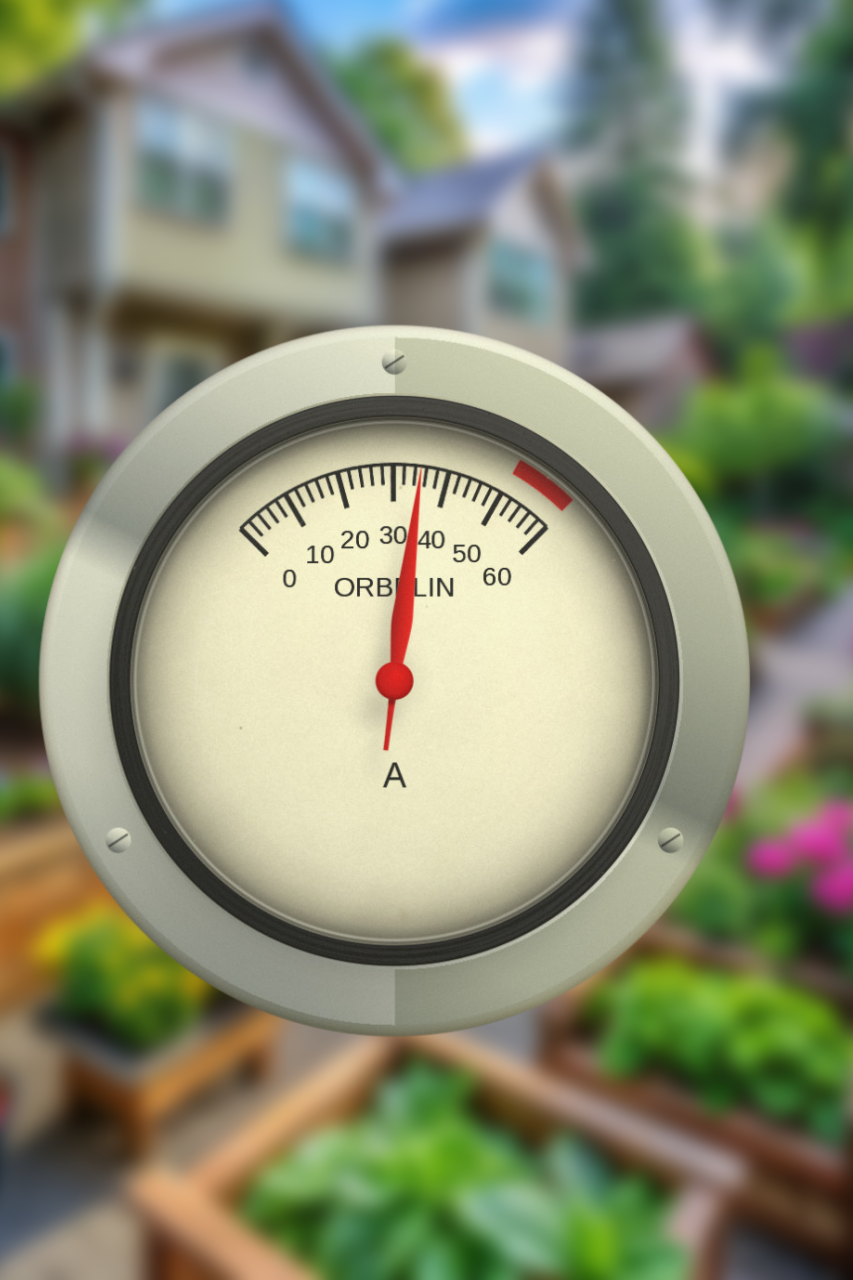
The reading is 35 A
